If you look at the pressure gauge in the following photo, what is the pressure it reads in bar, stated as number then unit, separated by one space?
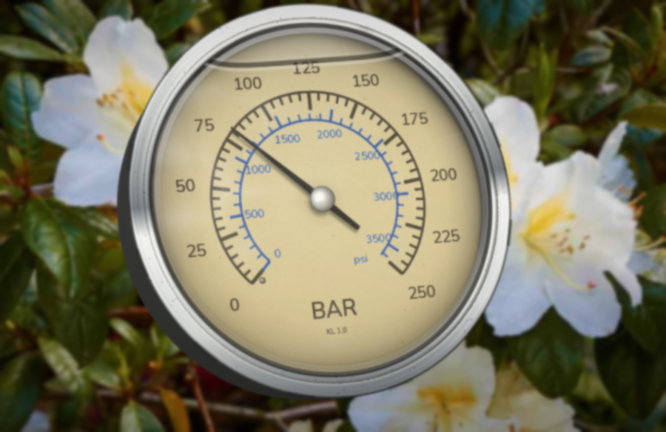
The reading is 80 bar
